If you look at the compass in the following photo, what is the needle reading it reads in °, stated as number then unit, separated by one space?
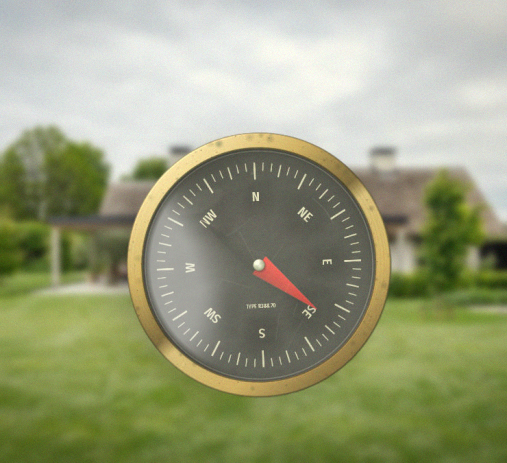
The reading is 130 °
